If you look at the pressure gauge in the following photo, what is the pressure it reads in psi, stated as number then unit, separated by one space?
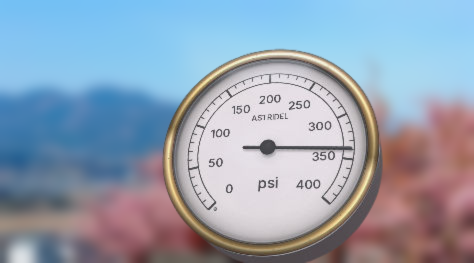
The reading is 340 psi
